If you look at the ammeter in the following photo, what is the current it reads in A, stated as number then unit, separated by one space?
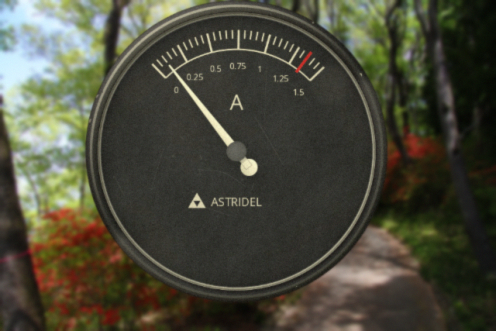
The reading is 0.1 A
